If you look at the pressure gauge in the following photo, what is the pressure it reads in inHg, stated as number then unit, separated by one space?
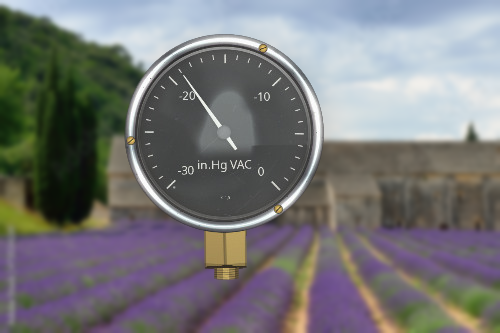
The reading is -19 inHg
